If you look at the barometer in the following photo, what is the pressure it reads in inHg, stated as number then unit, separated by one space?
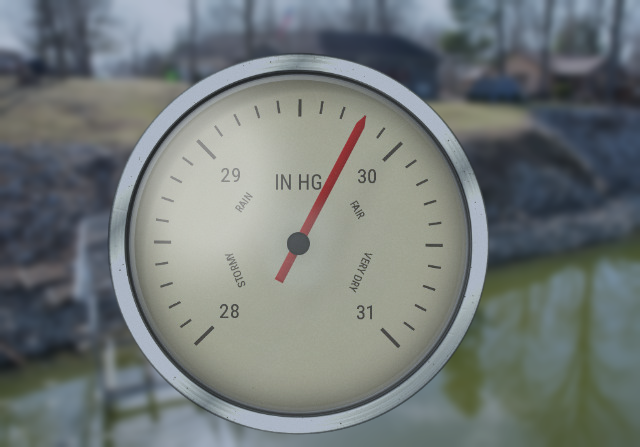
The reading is 29.8 inHg
